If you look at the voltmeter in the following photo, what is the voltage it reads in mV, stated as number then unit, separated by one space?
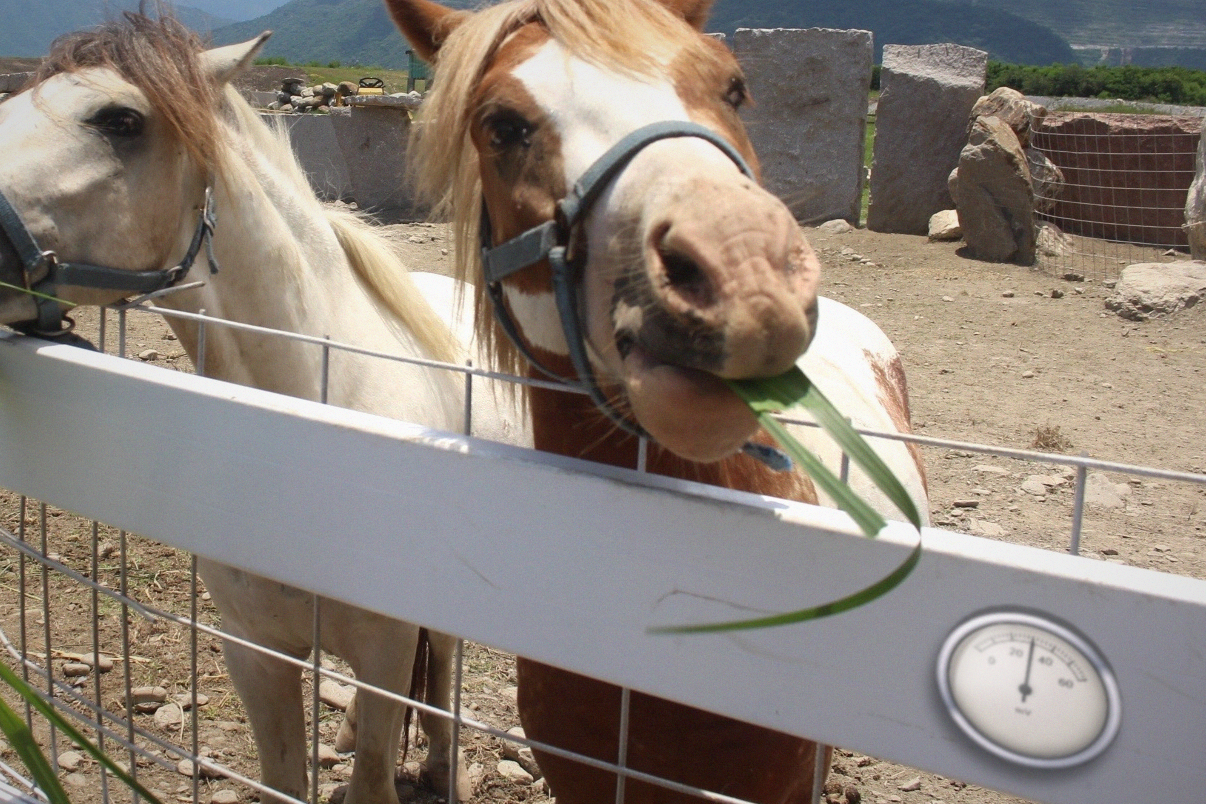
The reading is 30 mV
